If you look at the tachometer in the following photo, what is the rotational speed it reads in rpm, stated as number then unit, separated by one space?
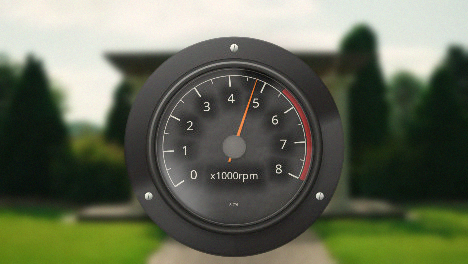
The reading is 4750 rpm
